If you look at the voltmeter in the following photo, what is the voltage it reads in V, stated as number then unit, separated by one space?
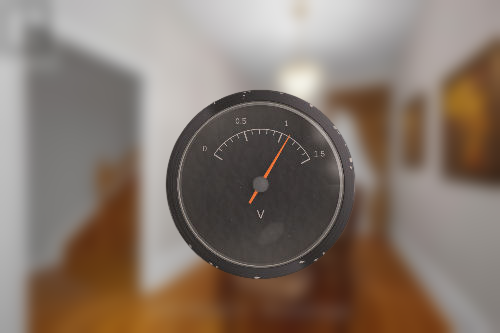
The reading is 1.1 V
